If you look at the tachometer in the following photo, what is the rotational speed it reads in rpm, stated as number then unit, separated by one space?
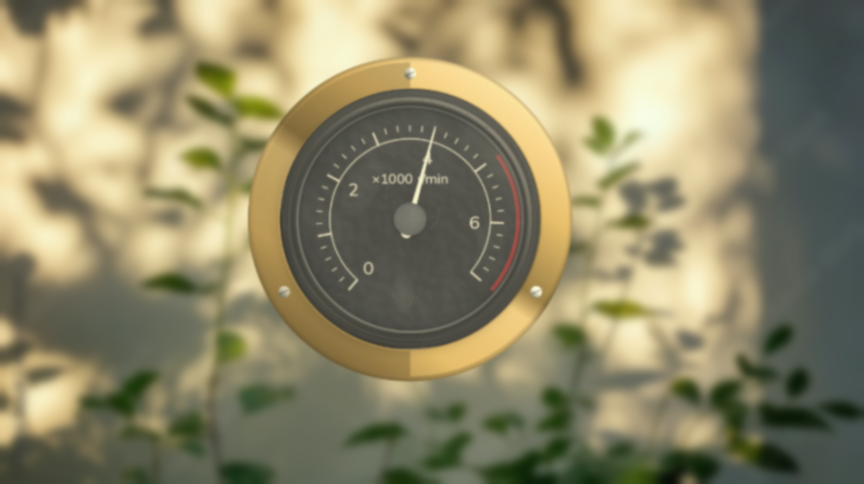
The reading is 4000 rpm
